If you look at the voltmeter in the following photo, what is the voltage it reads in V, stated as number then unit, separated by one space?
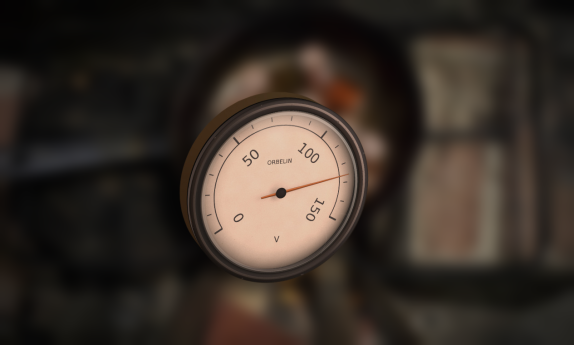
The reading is 125 V
